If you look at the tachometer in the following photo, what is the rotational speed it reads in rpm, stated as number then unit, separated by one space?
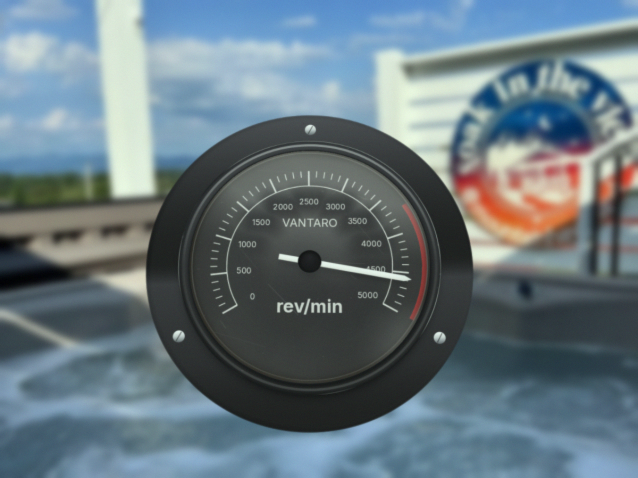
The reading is 4600 rpm
